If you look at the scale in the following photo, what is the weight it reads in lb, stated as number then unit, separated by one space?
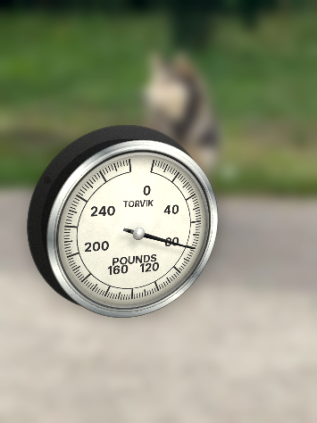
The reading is 80 lb
